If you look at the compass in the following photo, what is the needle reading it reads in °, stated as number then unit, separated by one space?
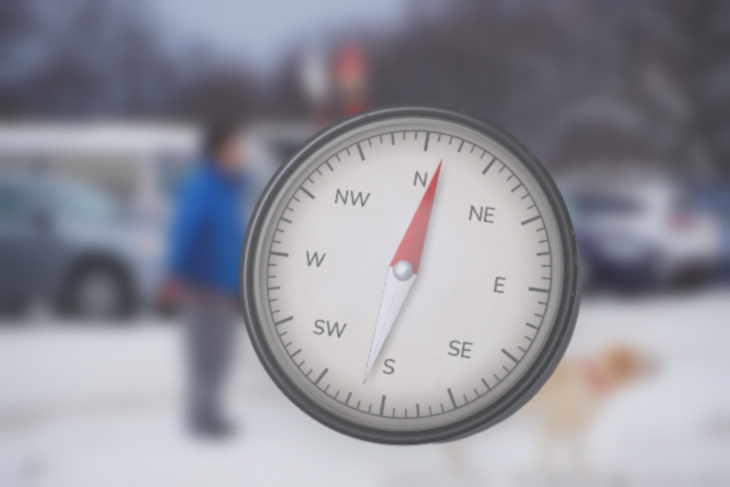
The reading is 10 °
